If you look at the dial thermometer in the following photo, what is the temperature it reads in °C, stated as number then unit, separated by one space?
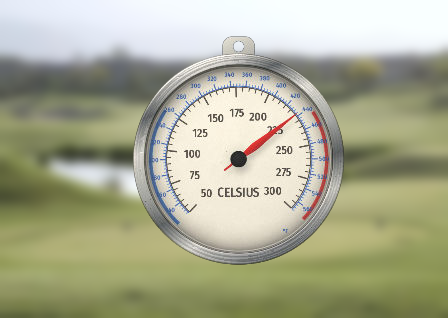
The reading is 225 °C
